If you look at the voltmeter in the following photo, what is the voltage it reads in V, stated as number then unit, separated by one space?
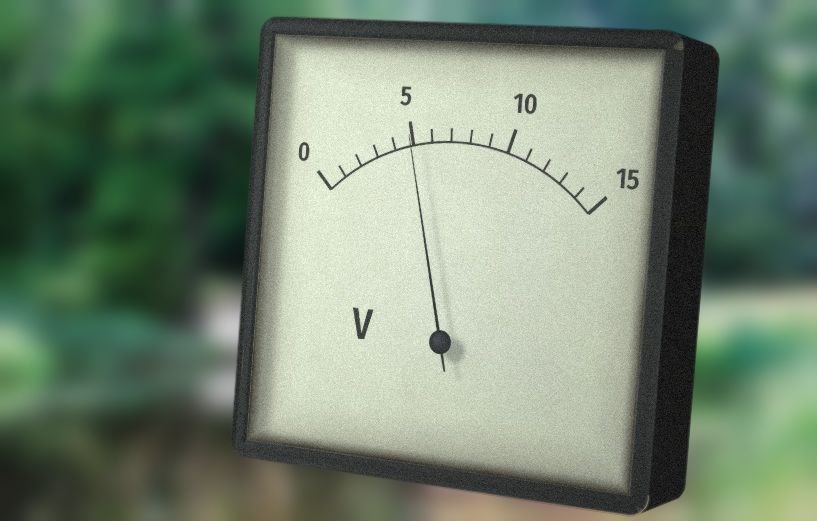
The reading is 5 V
